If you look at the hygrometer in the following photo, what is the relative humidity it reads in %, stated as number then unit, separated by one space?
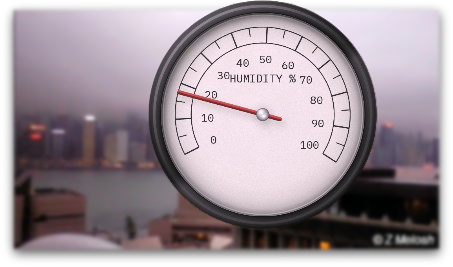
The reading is 17.5 %
